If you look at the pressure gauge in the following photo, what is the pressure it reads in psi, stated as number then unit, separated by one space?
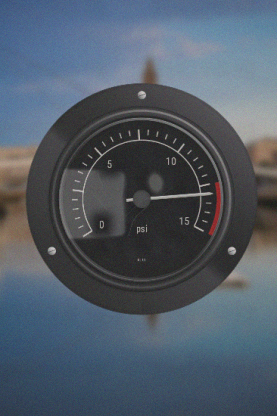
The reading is 13 psi
